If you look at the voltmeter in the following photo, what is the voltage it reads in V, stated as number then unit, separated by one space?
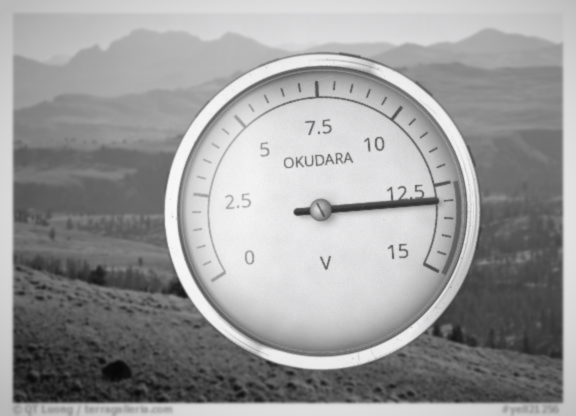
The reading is 13 V
